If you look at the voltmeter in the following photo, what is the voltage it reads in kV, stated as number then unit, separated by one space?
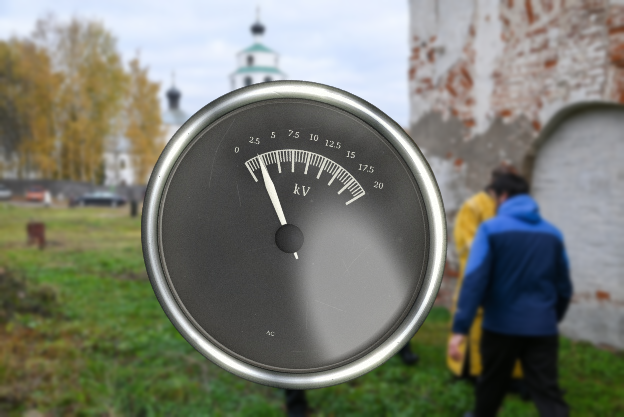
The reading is 2.5 kV
